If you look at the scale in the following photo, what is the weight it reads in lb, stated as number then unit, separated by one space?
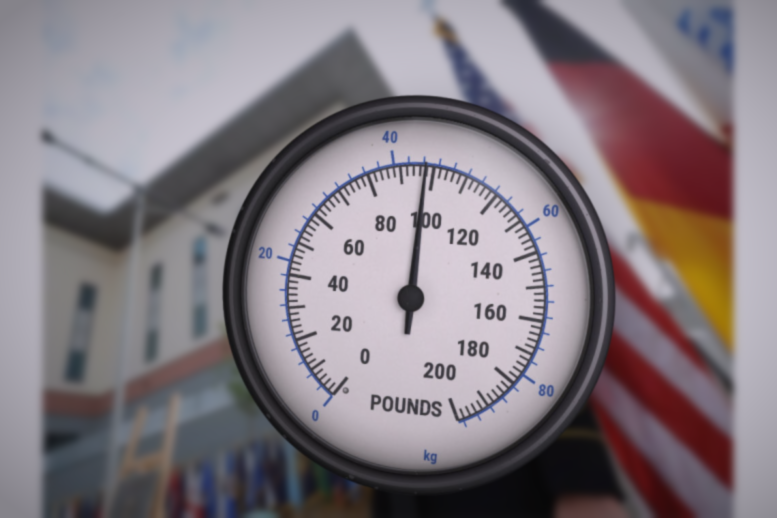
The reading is 98 lb
